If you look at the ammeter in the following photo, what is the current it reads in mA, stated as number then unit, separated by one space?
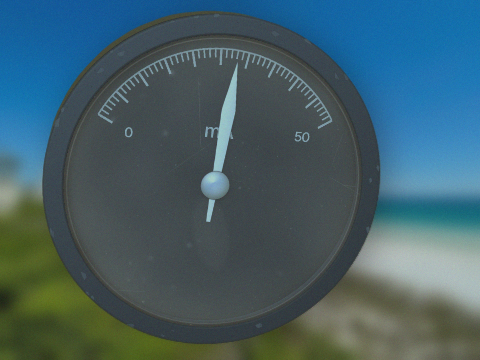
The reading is 28 mA
